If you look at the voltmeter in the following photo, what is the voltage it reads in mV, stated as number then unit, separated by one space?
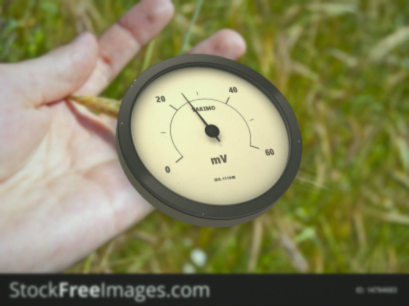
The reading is 25 mV
